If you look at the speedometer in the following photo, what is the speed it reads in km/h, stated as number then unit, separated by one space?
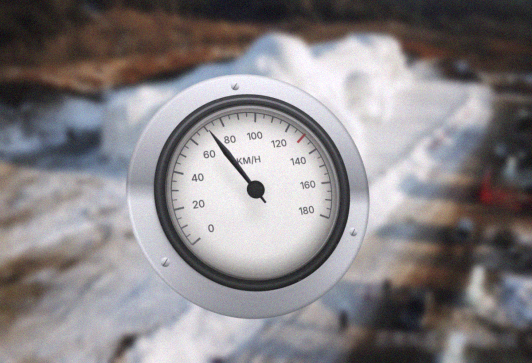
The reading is 70 km/h
